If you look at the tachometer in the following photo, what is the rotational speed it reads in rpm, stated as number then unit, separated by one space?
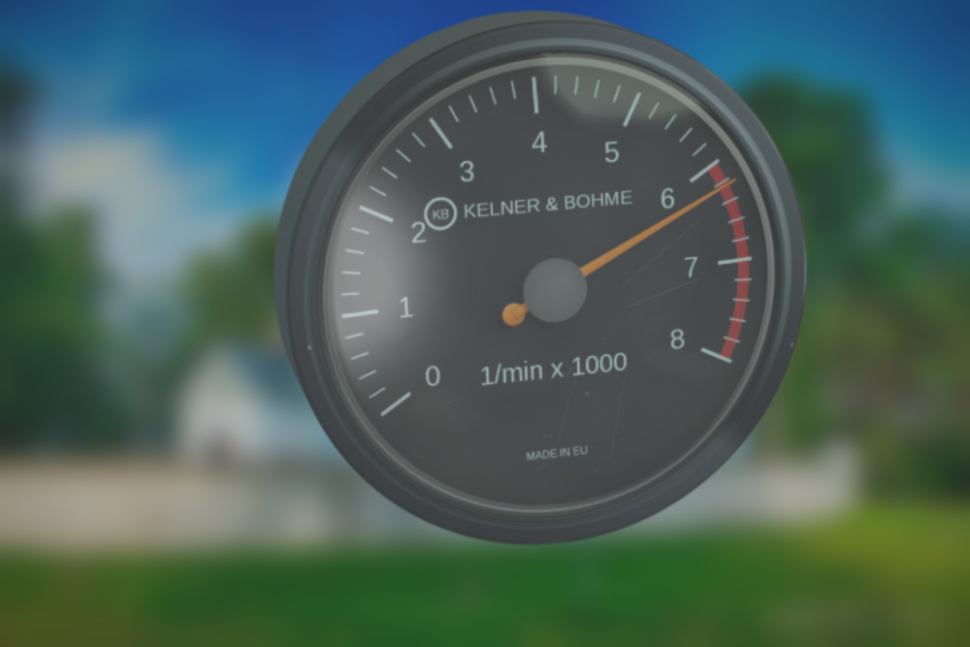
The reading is 6200 rpm
